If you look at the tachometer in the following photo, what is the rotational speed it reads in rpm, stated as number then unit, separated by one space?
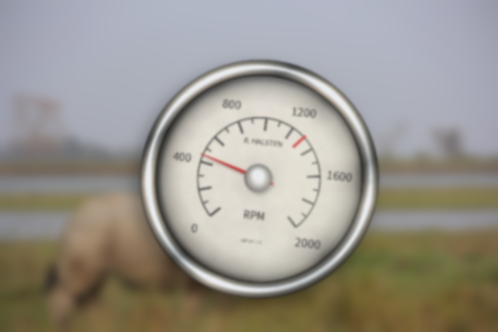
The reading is 450 rpm
